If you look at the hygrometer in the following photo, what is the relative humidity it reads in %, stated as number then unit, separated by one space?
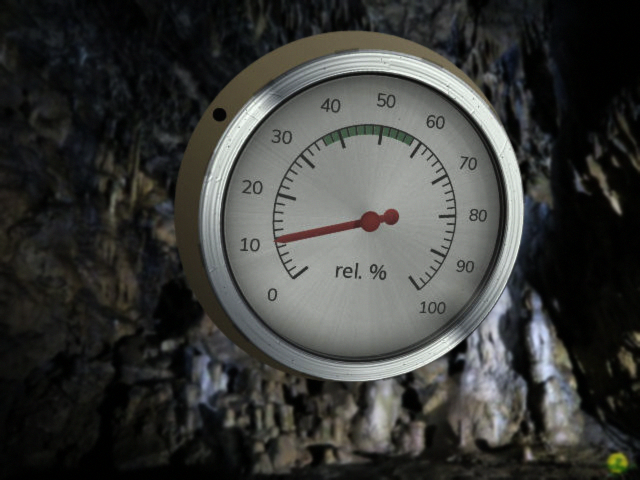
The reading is 10 %
